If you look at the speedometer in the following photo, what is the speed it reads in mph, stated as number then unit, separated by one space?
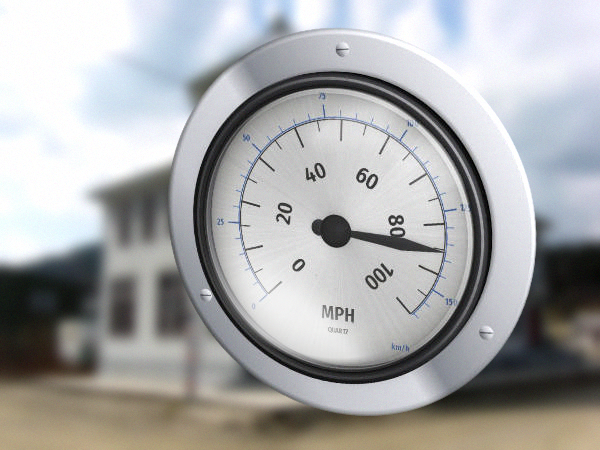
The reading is 85 mph
